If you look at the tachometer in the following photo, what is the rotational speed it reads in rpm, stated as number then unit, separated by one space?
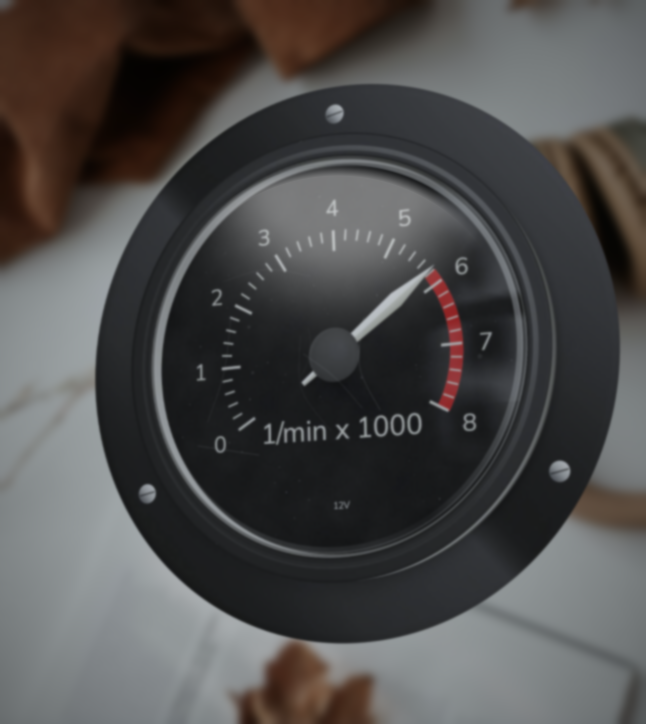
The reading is 5800 rpm
